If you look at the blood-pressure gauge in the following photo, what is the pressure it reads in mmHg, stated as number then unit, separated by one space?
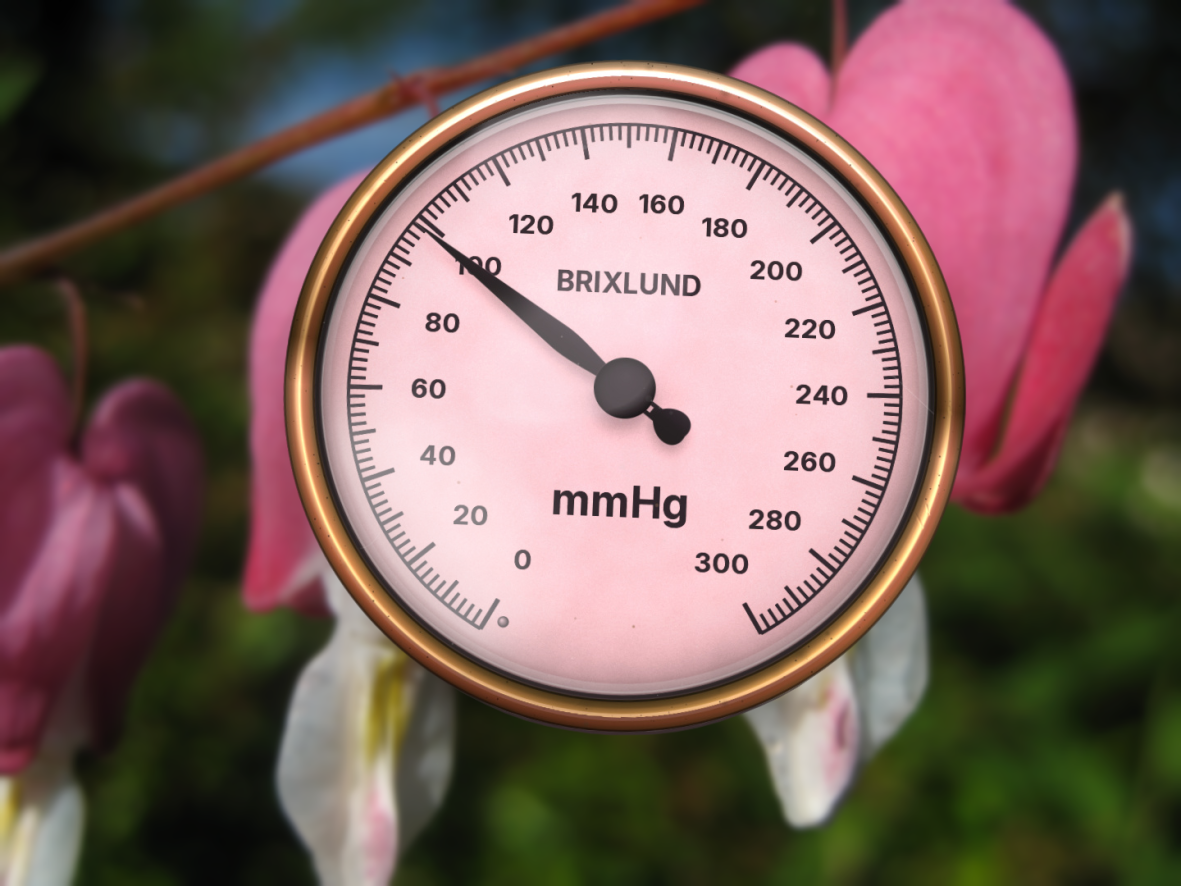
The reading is 98 mmHg
